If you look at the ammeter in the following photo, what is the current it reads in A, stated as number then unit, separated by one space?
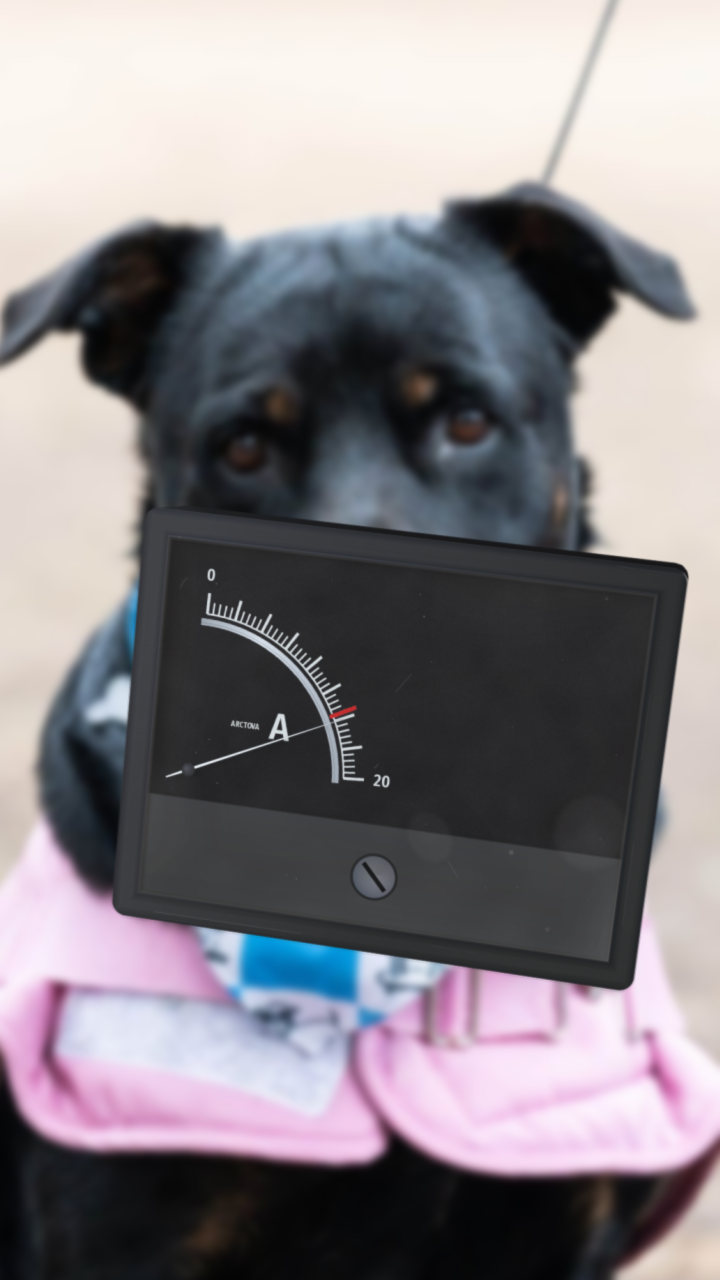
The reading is 15 A
